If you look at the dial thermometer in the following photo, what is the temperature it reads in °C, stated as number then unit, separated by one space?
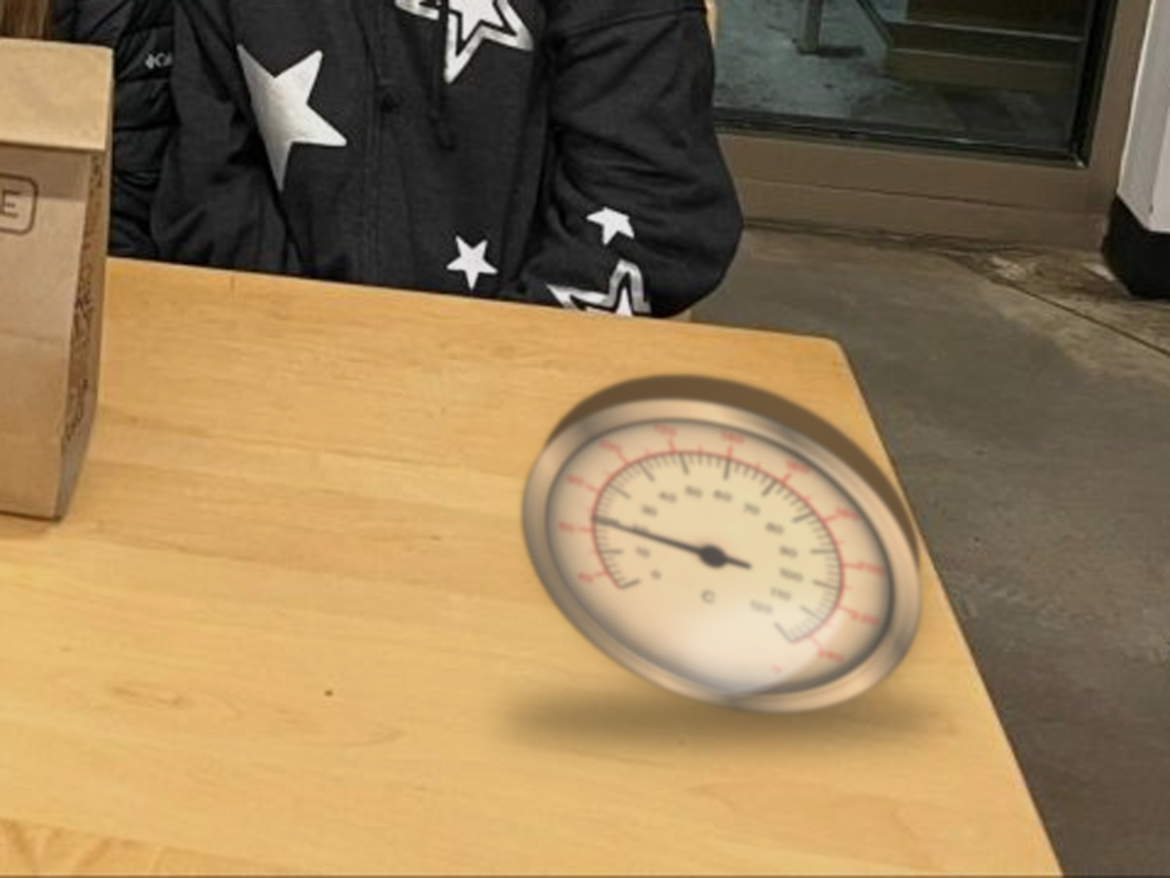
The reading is 20 °C
